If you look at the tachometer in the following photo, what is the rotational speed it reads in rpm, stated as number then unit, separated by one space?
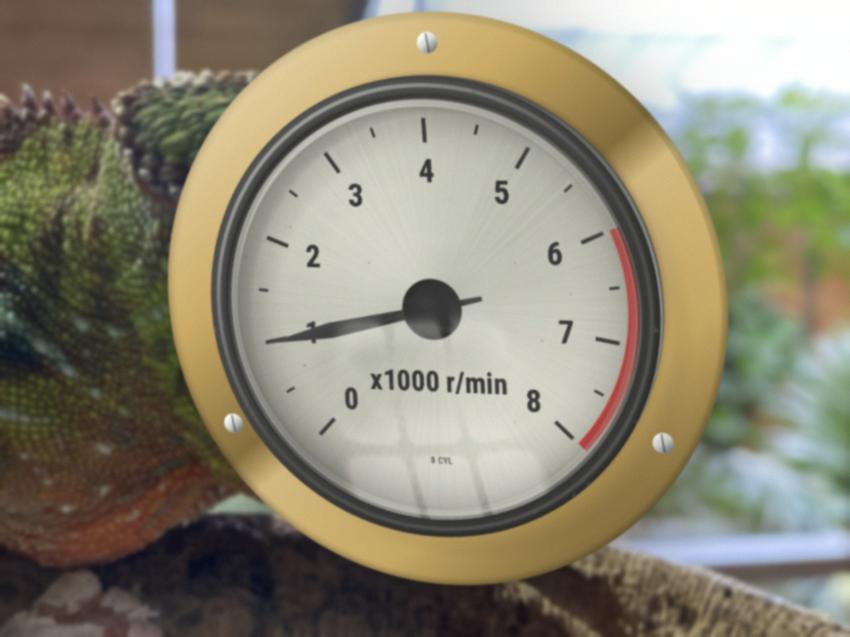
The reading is 1000 rpm
